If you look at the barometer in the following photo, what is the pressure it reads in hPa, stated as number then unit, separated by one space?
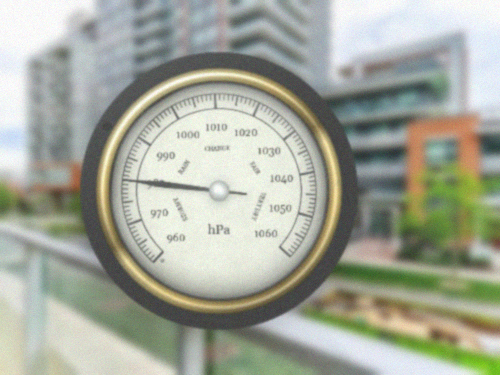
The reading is 980 hPa
